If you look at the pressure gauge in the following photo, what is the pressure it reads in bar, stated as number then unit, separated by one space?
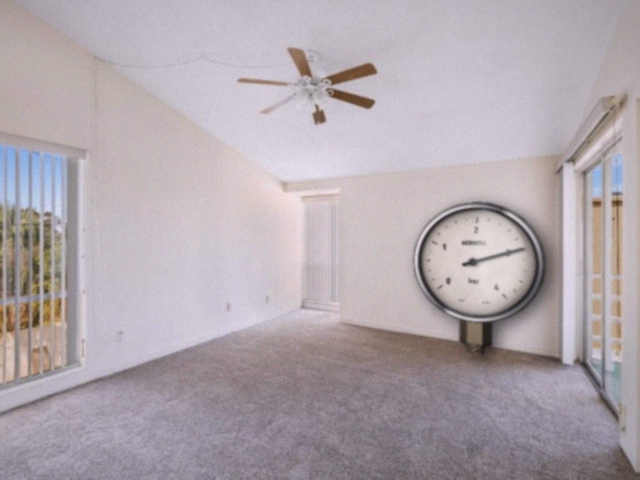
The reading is 3 bar
